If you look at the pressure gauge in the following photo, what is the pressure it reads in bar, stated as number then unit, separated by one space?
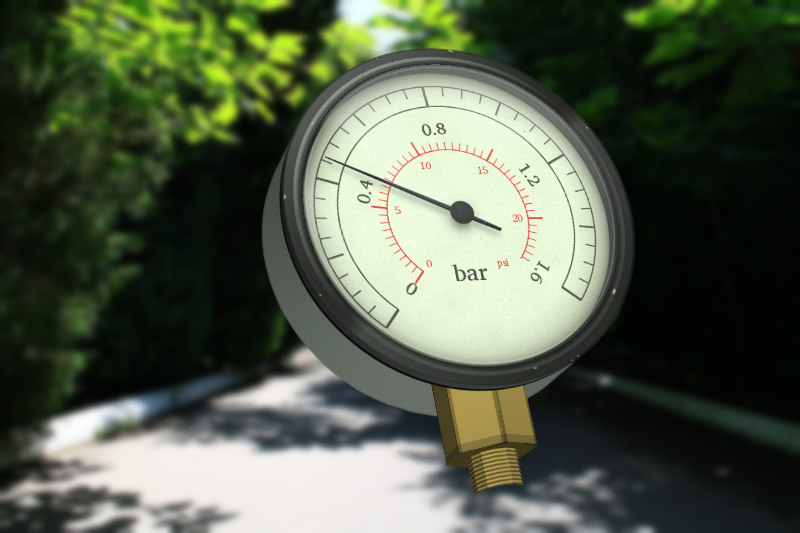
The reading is 0.45 bar
